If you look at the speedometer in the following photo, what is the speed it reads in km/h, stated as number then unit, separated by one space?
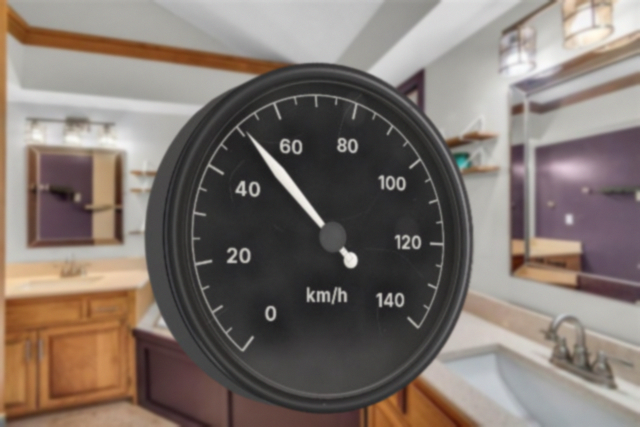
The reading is 50 km/h
